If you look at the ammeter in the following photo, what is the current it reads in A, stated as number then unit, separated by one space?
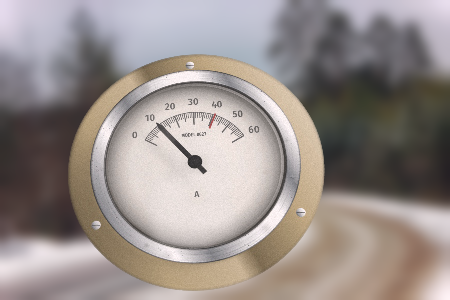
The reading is 10 A
